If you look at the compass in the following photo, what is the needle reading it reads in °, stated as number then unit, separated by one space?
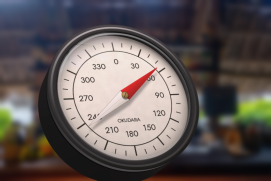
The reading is 55 °
